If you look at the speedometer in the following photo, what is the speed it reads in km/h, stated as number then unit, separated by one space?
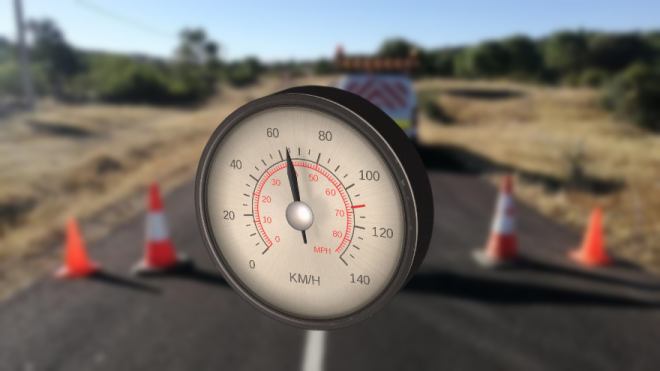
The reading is 65 km/h
